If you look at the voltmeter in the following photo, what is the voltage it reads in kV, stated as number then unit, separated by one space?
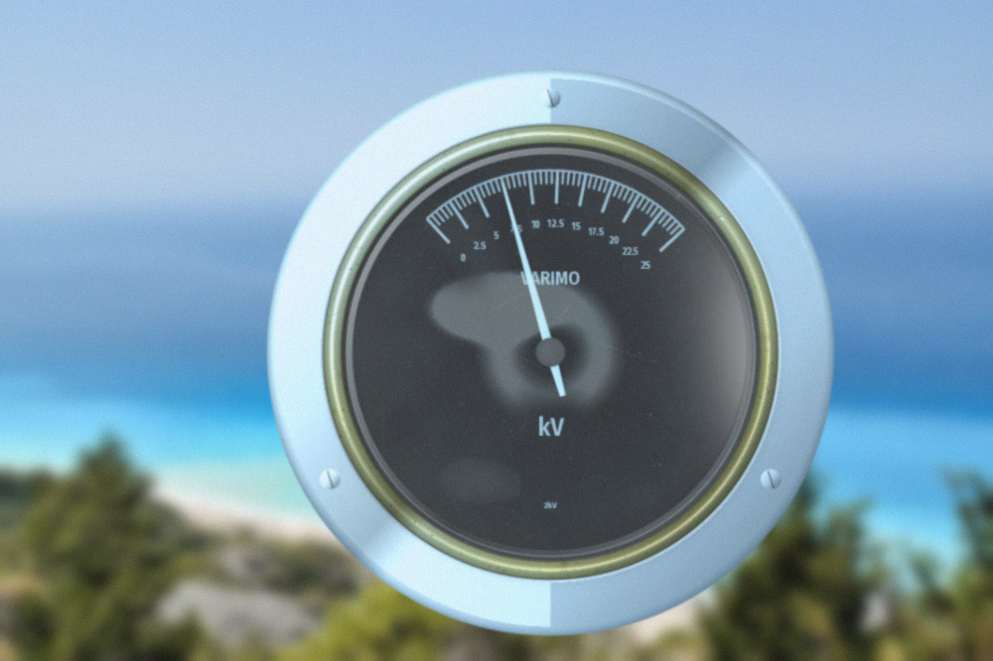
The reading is 7.5 kV
